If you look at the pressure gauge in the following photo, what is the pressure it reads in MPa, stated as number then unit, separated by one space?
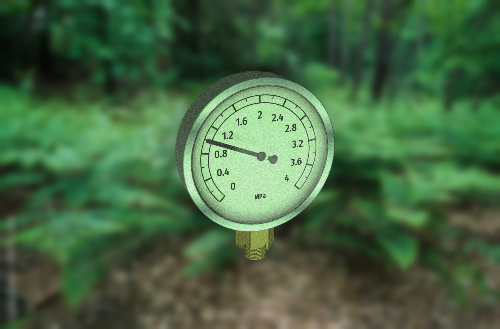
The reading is 1 MPa
